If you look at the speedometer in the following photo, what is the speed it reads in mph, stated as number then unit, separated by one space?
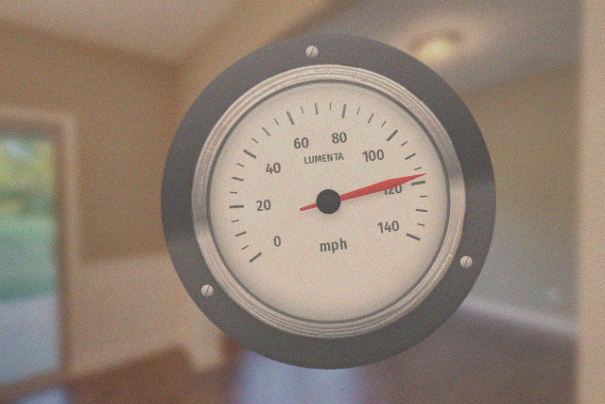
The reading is 117.5 mph
